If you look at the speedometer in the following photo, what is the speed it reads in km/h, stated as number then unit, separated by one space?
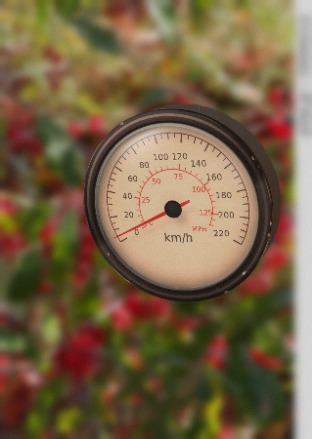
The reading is 5 km/h
